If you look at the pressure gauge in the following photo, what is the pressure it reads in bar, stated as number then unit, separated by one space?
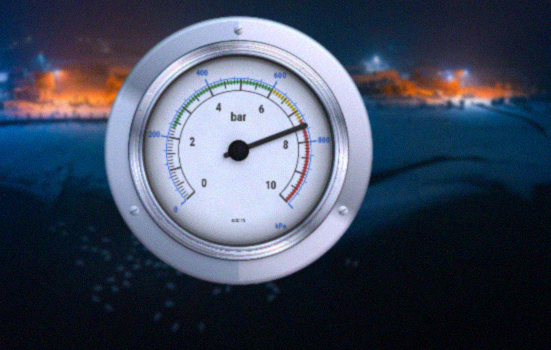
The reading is 7.5 bar
